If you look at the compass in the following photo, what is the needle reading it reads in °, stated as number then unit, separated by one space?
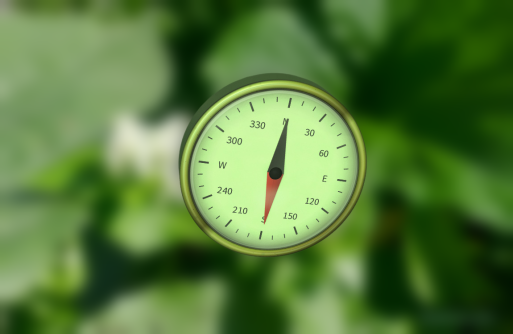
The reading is 180 °
